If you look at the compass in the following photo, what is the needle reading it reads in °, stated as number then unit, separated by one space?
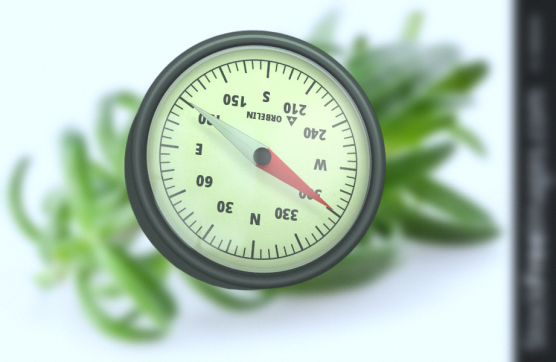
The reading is 300 °
